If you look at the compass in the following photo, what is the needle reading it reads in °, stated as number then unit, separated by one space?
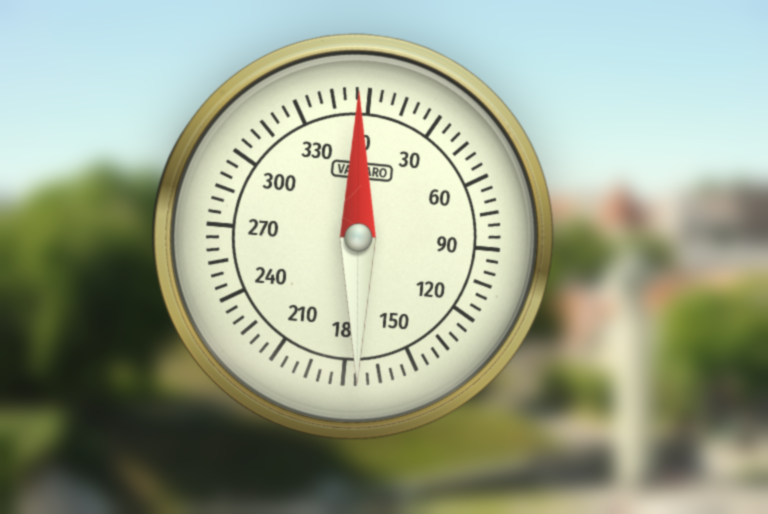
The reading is 355 °
